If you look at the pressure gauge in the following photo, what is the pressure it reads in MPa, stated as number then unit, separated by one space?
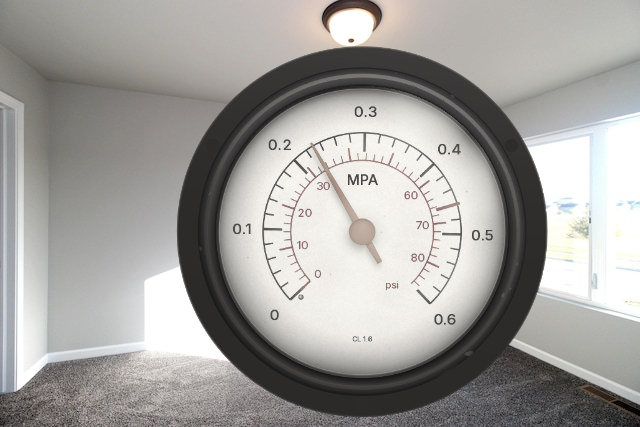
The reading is 0.23 MPa
